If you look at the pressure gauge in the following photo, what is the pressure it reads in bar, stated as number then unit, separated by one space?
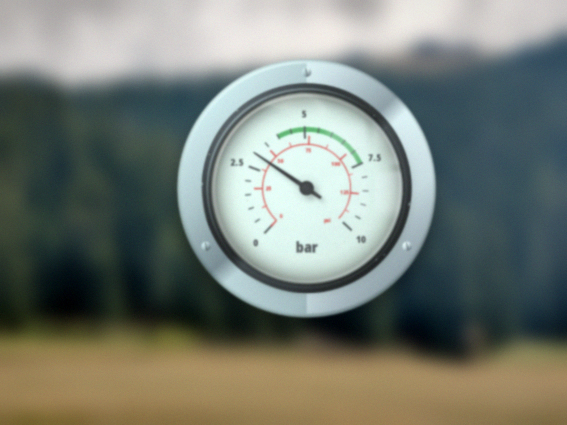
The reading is 3 bar
